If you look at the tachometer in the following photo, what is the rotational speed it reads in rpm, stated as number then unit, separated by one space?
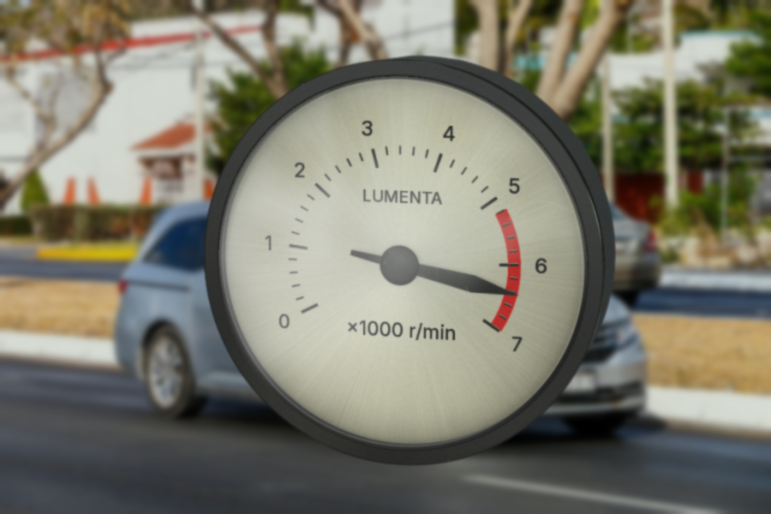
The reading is 6400 rpm
